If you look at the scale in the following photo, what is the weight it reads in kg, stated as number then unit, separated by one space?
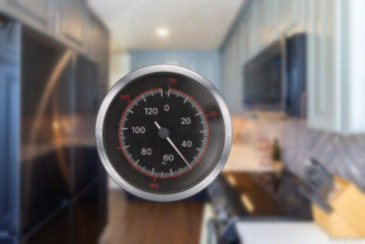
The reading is 50 kg
